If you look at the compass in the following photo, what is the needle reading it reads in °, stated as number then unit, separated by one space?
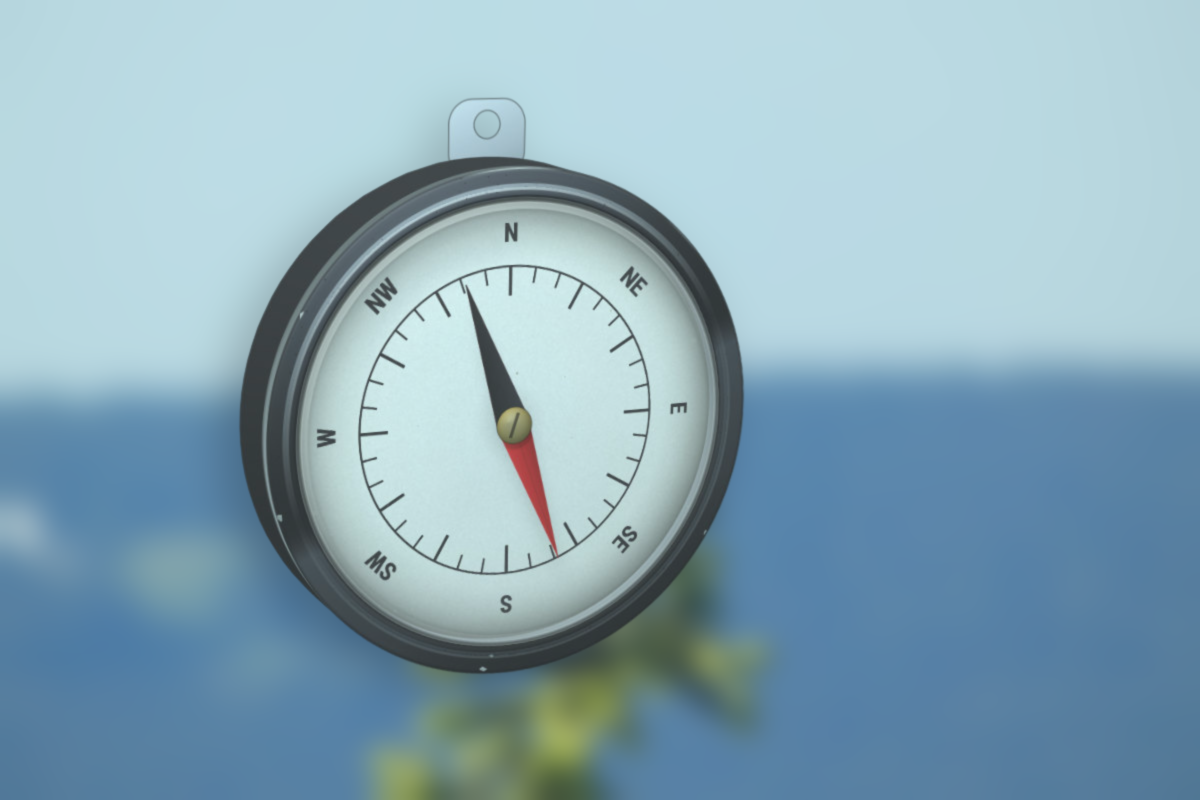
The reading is 160 °
